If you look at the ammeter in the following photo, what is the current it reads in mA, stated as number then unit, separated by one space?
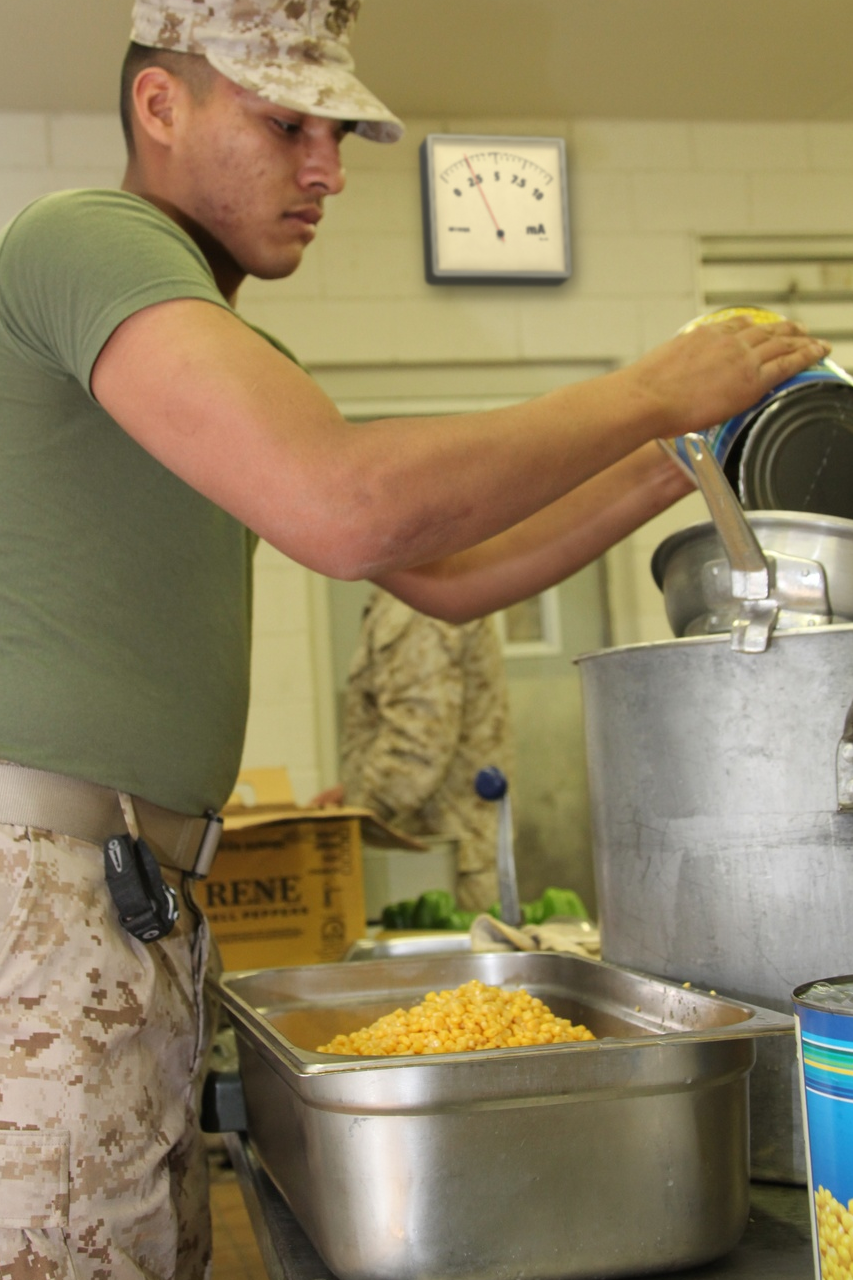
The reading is 2.5 mA
